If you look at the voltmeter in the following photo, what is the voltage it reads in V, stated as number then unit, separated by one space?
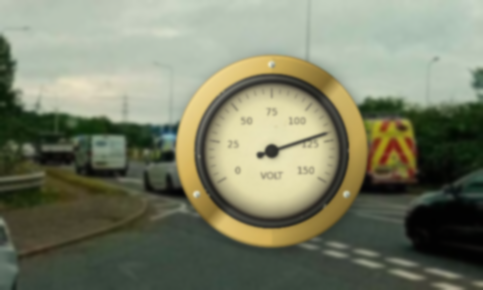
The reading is 120 V
